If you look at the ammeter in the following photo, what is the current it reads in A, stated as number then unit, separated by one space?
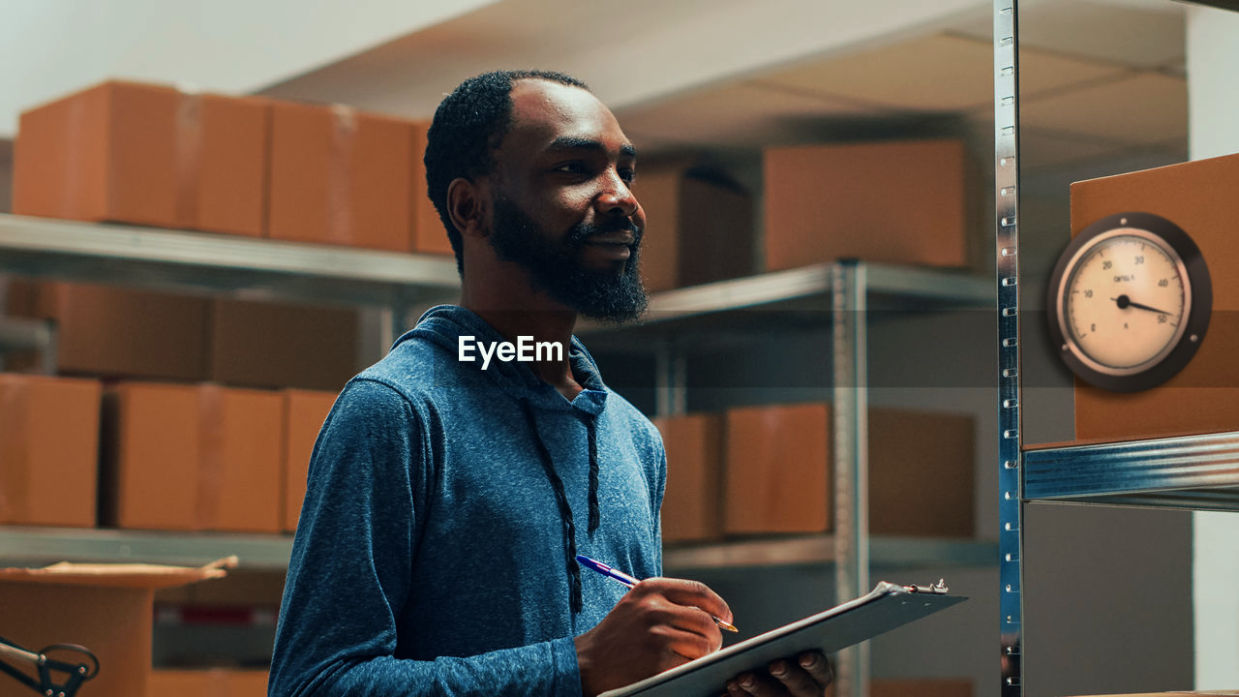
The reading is 48 A
